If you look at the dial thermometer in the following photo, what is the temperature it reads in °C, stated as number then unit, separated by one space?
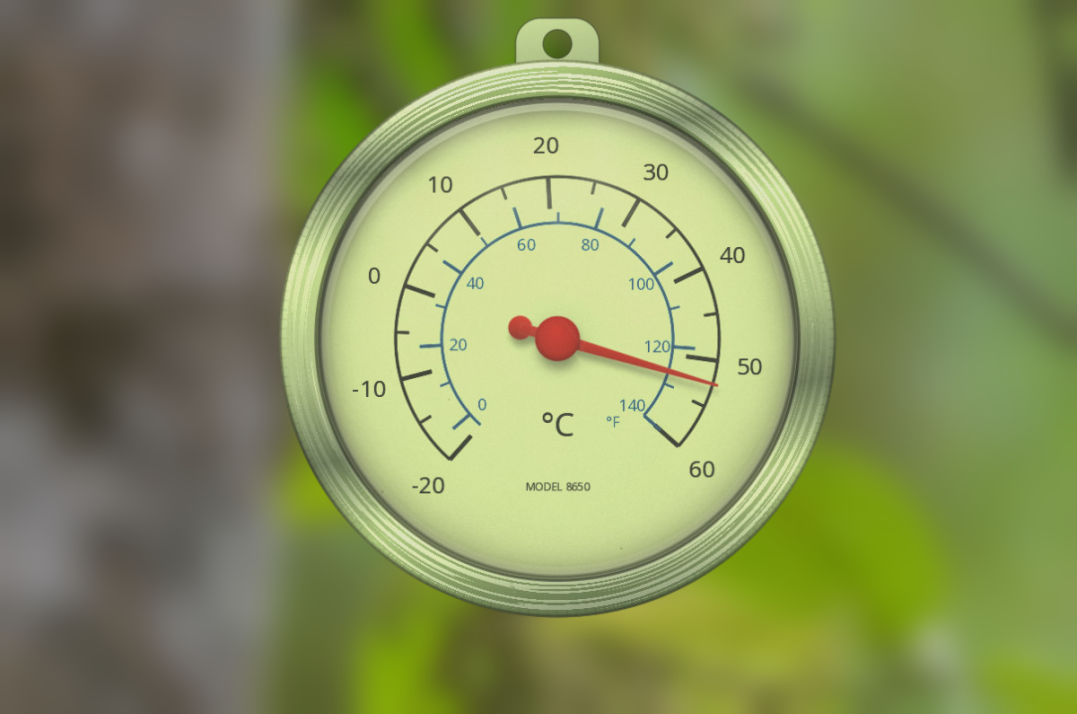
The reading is 52.5 °C
